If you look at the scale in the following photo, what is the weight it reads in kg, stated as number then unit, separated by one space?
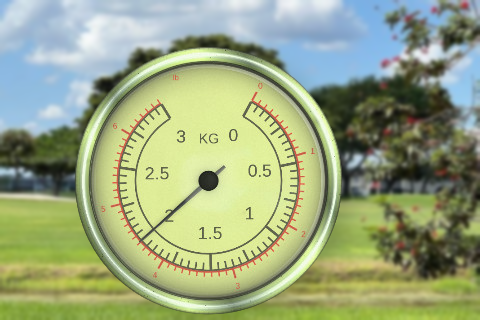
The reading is 2 kg
